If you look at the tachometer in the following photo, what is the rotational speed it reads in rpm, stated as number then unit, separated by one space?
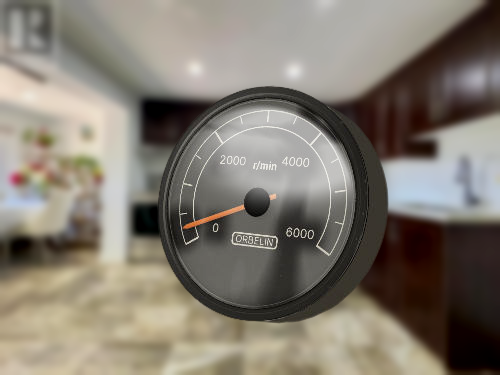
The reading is 250 rpm
